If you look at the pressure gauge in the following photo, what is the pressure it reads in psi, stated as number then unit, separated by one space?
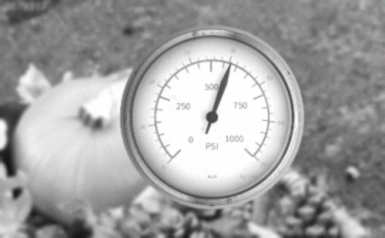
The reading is 575 psi
